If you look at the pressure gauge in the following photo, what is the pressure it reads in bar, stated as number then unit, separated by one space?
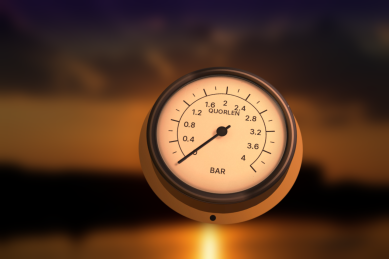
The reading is 0 bar
